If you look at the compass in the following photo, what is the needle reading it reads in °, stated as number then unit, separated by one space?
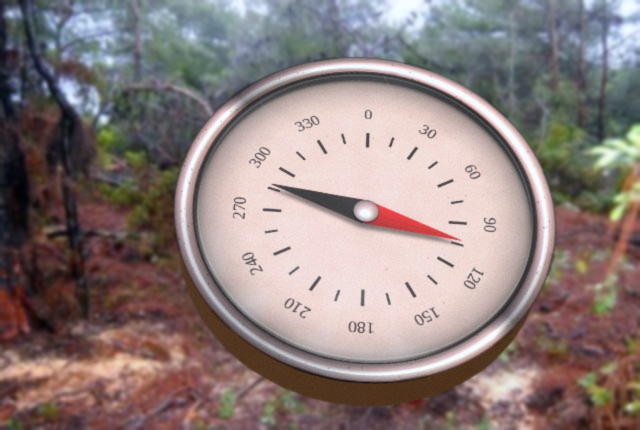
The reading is 105 °
